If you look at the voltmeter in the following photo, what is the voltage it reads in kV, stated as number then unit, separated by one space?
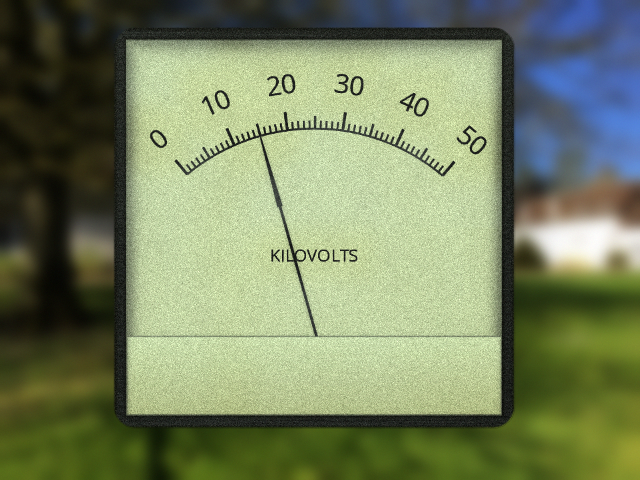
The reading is 15 kV
